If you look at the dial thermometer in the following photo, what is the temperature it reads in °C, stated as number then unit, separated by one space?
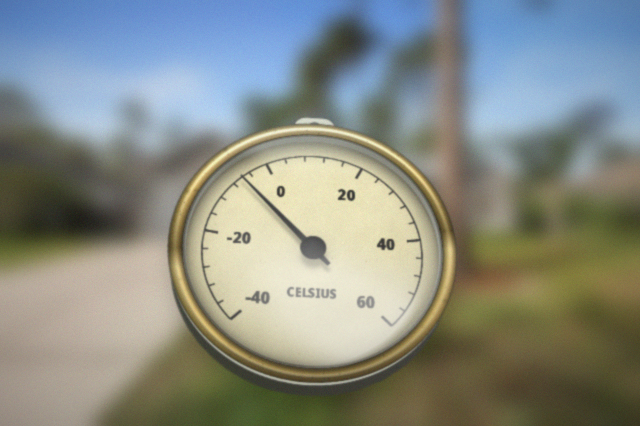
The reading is -6 °C
